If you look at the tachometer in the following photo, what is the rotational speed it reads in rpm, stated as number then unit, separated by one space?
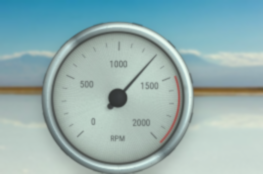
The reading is 1300 rpm
